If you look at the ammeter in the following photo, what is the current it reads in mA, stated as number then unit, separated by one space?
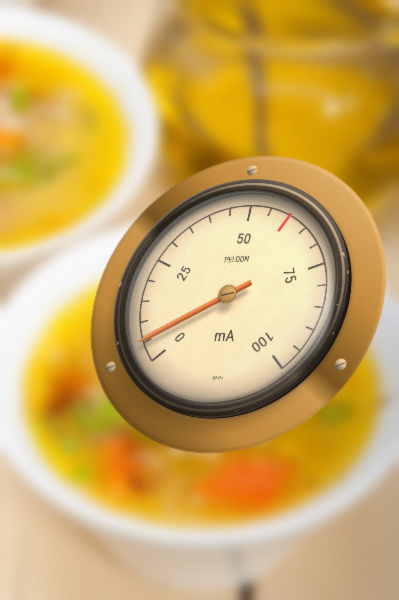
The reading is 5 mA
